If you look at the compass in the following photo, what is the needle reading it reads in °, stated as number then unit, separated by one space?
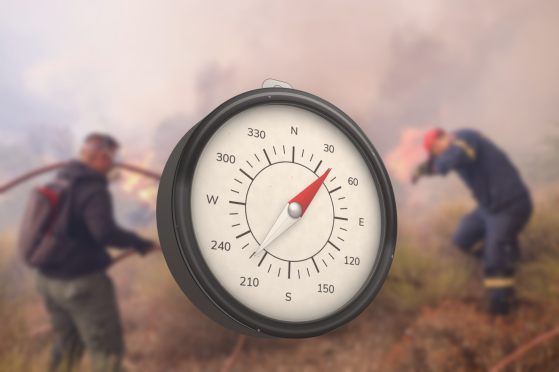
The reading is 40 °
